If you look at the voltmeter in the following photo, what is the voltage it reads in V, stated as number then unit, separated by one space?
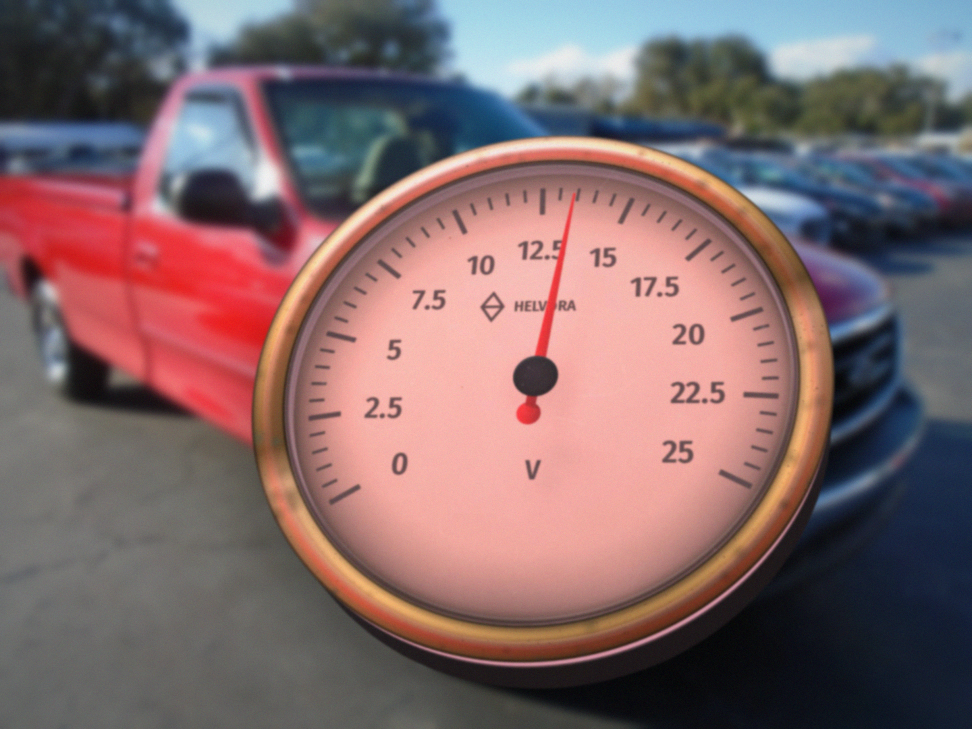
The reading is 13.5 V
